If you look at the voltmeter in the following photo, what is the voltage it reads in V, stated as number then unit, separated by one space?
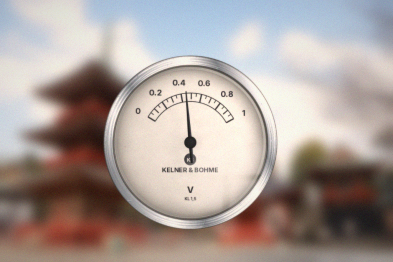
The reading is 0.45 V
